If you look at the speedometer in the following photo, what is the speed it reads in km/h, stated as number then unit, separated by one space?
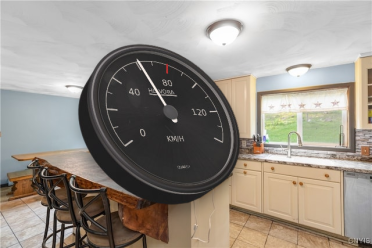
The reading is 60 km/h
